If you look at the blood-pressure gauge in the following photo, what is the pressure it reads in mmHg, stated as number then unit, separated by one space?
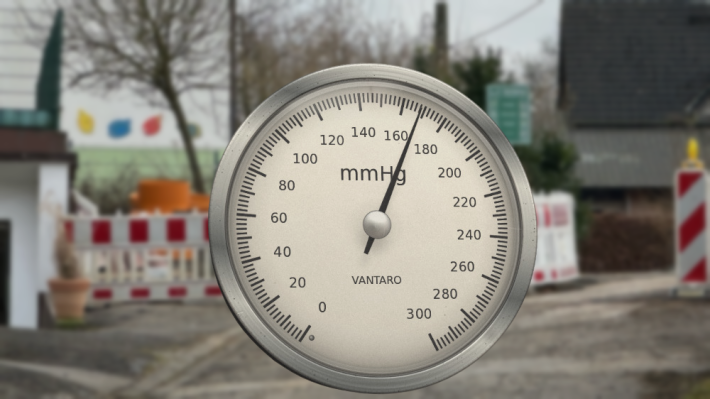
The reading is 168 mmHg
